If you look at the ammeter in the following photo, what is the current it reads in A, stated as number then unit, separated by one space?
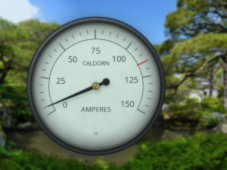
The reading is 5 A
